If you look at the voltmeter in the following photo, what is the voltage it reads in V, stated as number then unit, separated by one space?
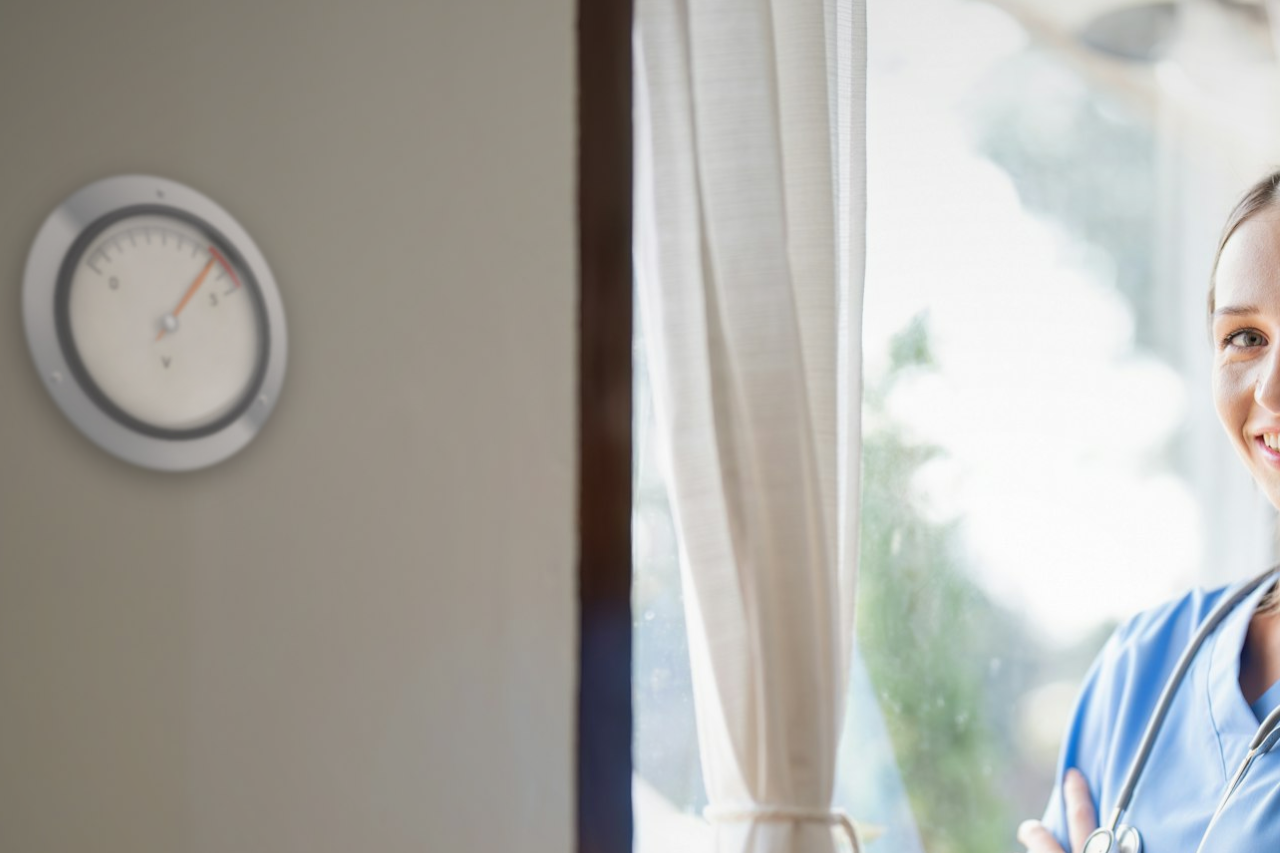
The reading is 4 V
